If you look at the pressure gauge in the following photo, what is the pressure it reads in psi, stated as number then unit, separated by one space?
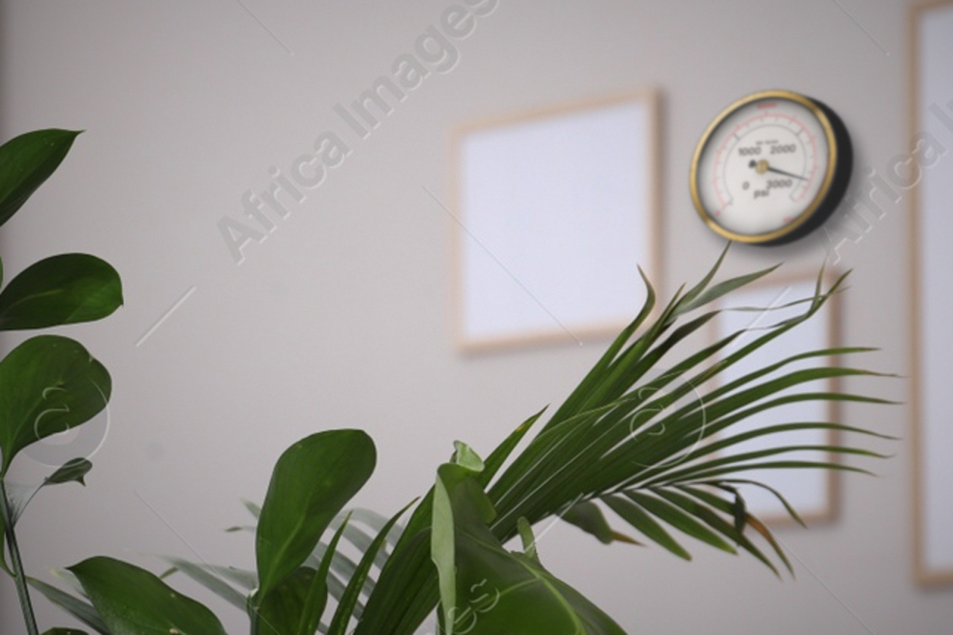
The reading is 2700 psi
